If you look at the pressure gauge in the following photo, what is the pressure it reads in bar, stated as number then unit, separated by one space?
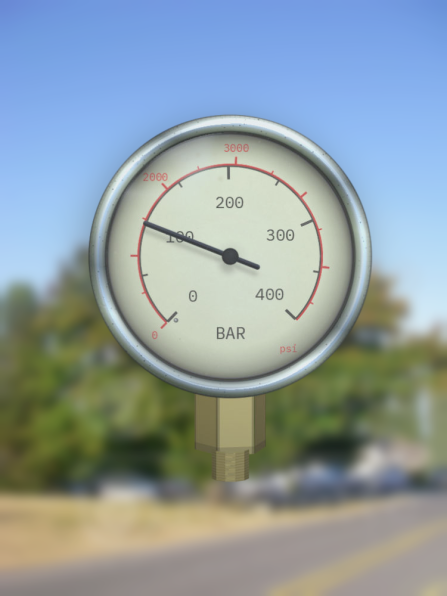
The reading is 100 bar
